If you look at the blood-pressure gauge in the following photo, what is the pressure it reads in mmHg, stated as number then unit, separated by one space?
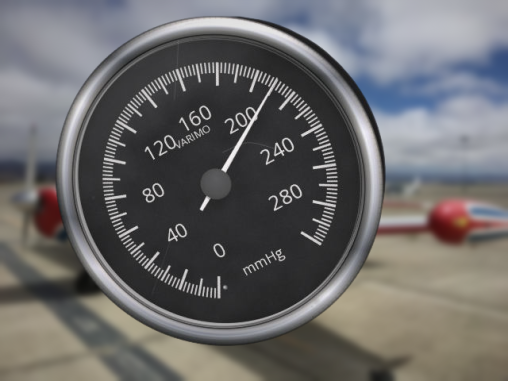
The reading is 210 mmHg
